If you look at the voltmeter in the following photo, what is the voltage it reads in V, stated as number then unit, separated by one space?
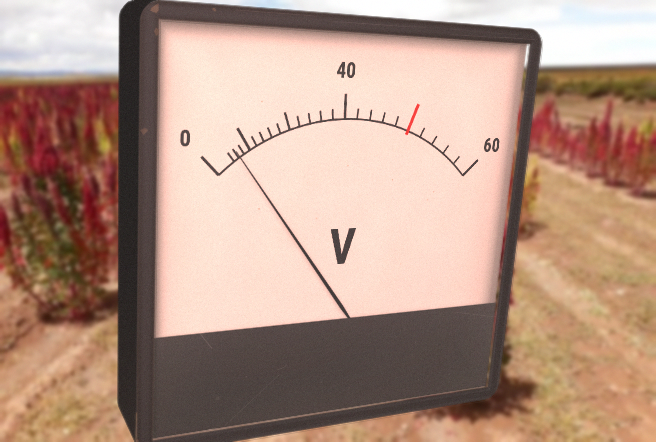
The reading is 16 V
